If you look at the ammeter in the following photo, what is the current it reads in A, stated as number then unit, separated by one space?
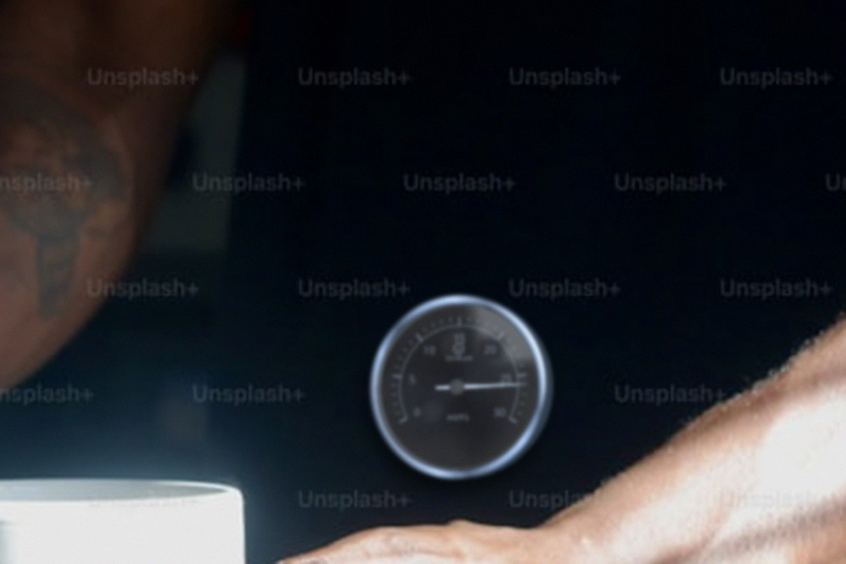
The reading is 26 A
